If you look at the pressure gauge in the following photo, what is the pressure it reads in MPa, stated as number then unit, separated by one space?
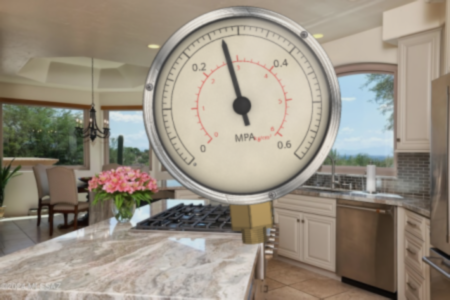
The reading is 0.27 MPa
